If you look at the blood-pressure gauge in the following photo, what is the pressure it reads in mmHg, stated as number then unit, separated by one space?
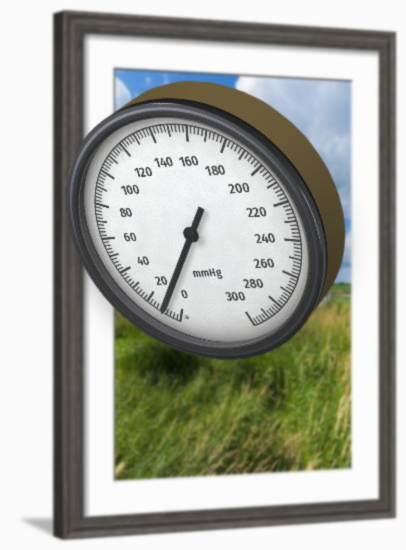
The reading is 10 mmHg
